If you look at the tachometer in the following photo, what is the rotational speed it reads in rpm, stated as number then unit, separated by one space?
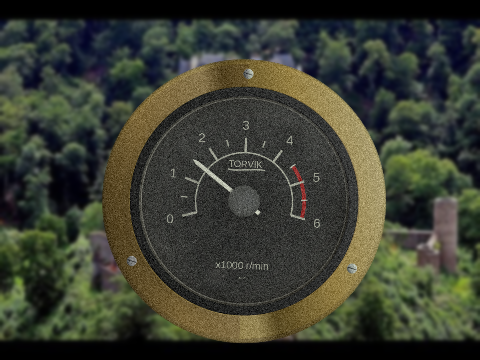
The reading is 1500 rpm
